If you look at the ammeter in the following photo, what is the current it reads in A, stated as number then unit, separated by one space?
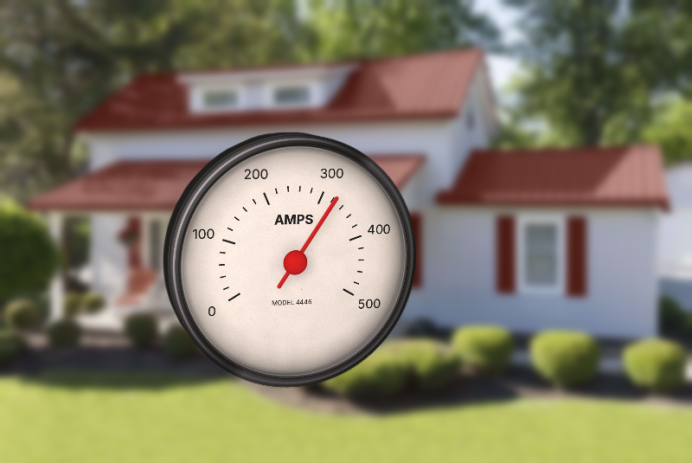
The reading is 320 A
